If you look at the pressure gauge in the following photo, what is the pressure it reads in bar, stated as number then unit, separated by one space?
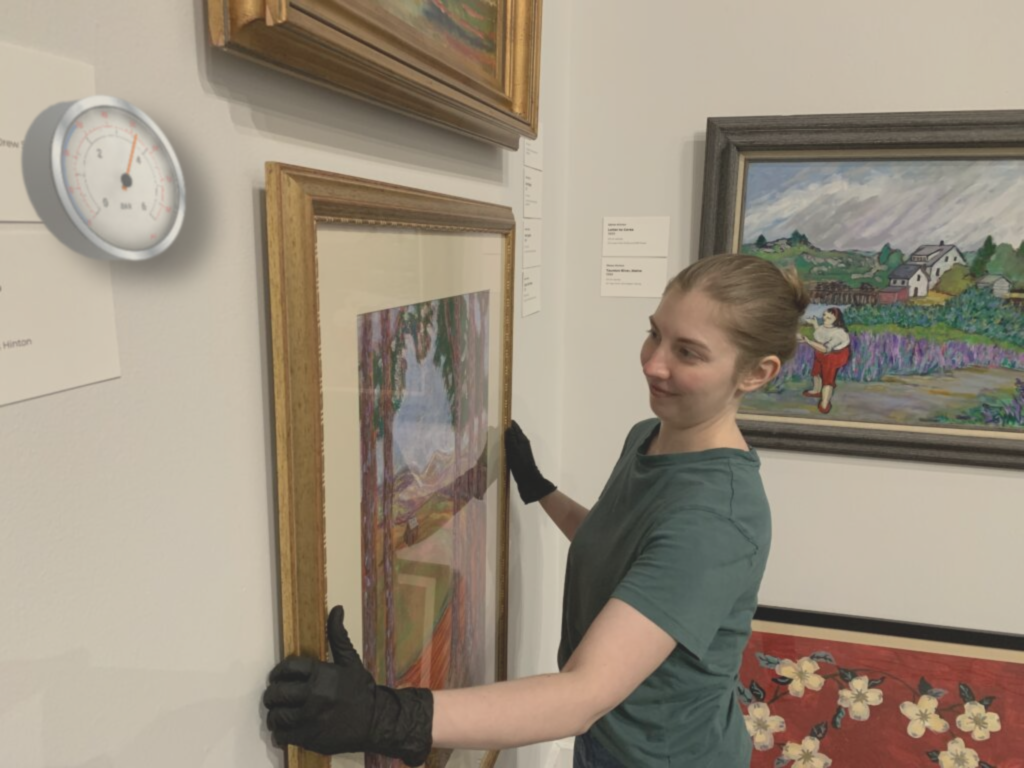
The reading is 3.5 bar
